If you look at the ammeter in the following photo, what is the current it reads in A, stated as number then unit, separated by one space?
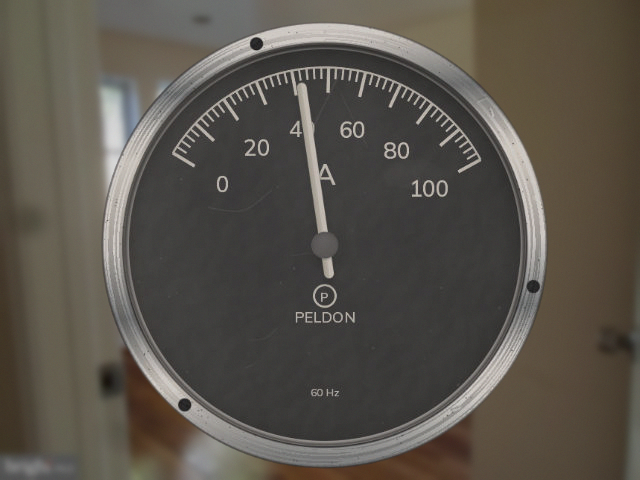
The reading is 42 A
